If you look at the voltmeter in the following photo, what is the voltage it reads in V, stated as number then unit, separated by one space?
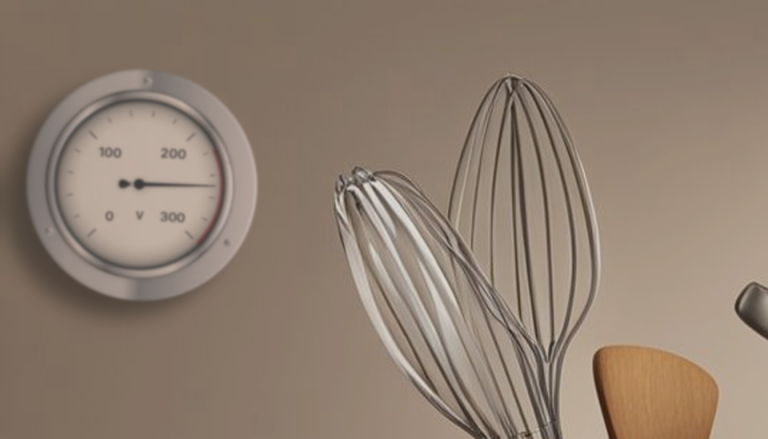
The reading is 250 V
